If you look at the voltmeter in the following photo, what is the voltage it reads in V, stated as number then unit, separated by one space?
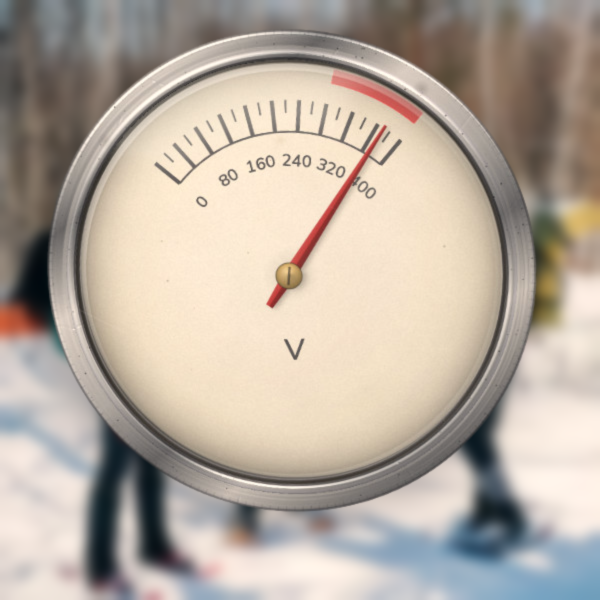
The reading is 370 V
